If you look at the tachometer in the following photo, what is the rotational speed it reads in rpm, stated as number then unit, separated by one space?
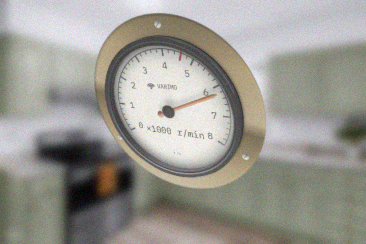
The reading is 6200 rpm
